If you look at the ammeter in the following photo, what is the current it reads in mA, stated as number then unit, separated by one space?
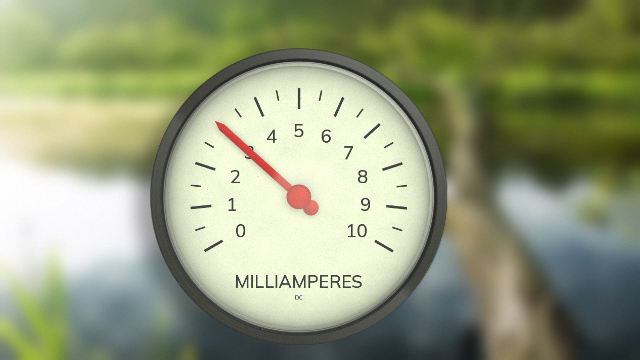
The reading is 3 mA
